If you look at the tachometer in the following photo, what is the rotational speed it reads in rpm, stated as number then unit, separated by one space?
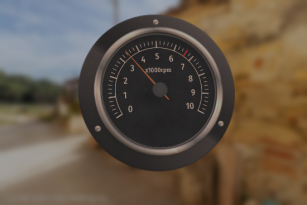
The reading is 3400 rpm
